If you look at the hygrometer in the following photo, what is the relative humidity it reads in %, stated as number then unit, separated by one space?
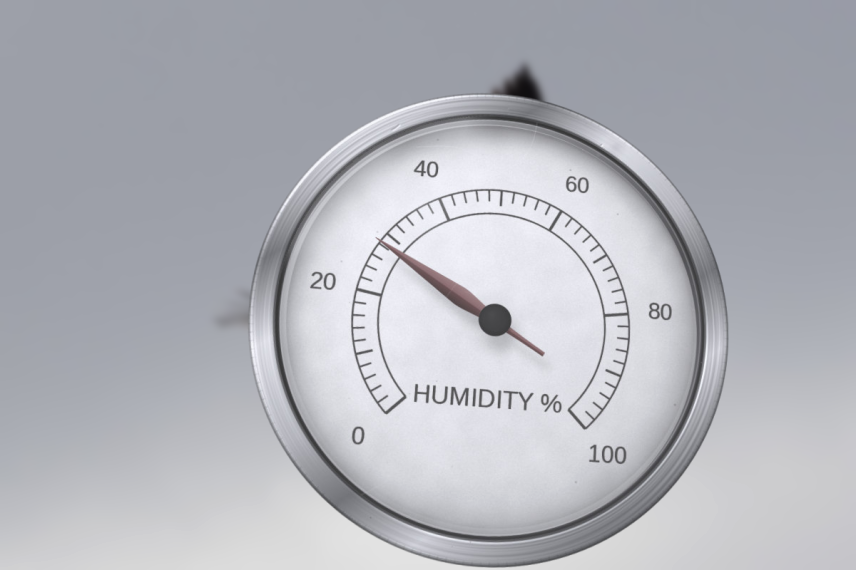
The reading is 28 %
